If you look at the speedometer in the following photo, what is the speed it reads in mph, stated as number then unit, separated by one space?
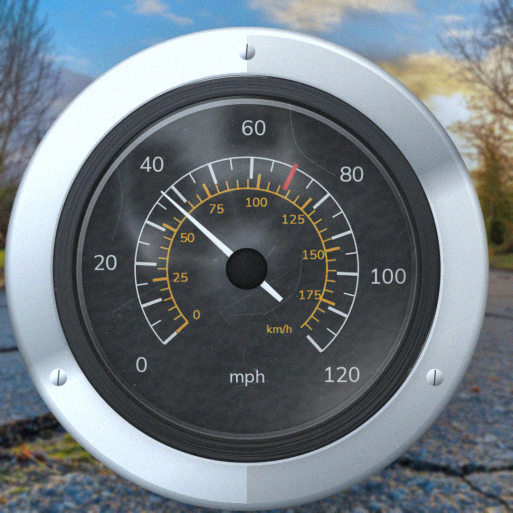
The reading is 37.5 mph
